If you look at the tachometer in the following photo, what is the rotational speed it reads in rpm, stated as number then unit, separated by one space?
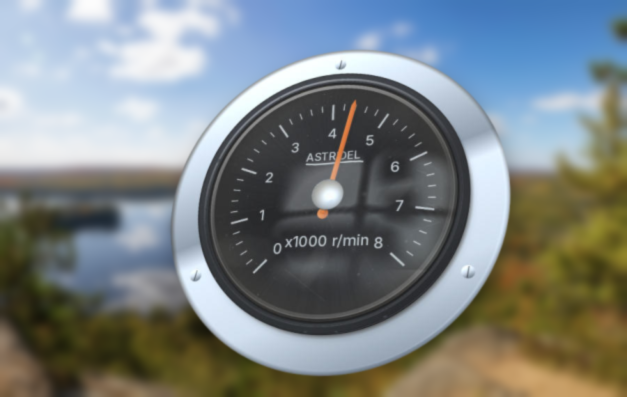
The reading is 4400 rpm
